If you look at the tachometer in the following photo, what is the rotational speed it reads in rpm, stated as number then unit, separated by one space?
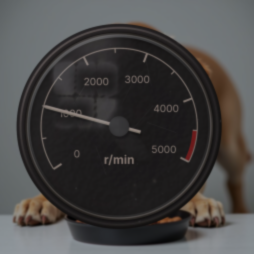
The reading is 1000 rpm
